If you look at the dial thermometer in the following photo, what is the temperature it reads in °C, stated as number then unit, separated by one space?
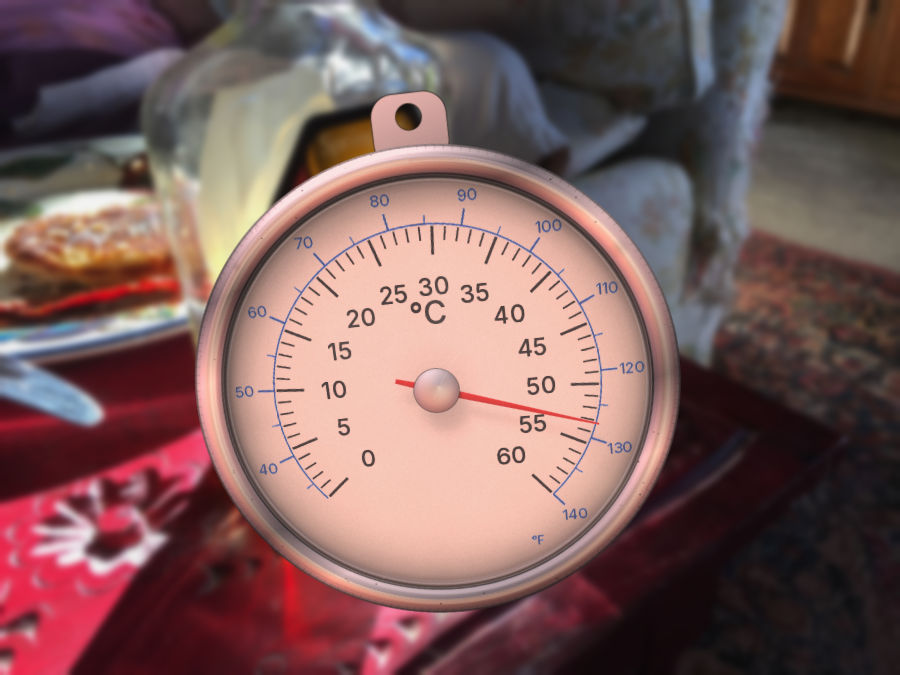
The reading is 53 °C
